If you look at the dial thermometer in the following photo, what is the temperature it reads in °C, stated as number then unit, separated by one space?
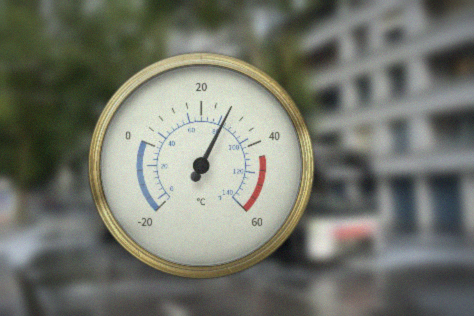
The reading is 28 °C
